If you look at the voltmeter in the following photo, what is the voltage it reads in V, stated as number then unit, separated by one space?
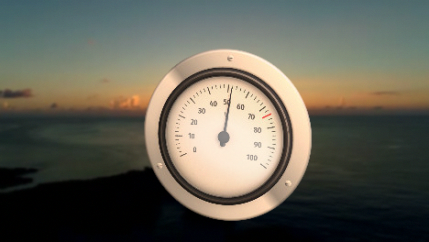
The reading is 52 V
